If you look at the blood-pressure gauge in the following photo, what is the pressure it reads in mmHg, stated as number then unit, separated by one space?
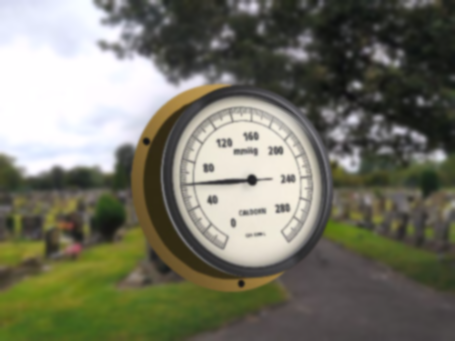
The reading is 60 mmHg
